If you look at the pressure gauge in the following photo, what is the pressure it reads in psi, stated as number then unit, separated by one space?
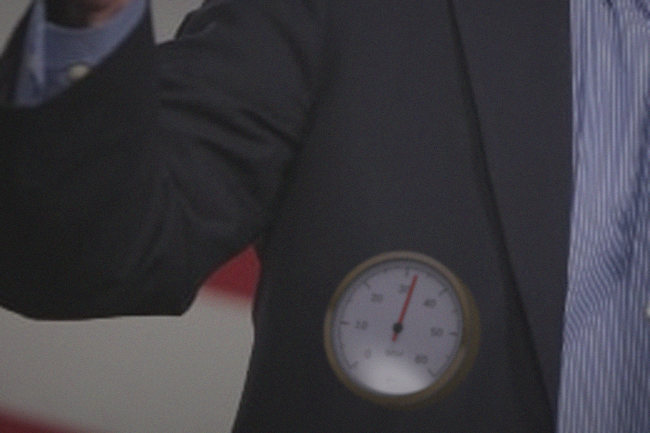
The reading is 32.5 psi
